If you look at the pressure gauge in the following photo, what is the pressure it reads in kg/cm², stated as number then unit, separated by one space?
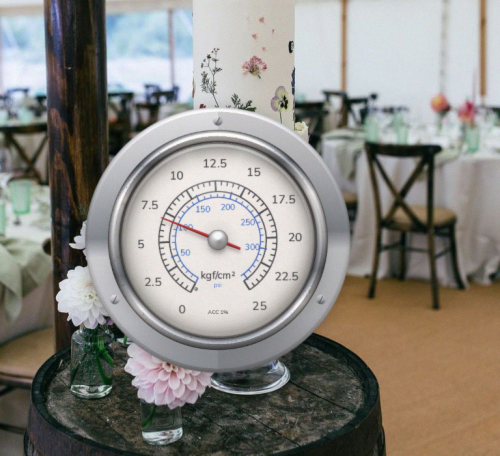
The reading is 7 kg/cm²
